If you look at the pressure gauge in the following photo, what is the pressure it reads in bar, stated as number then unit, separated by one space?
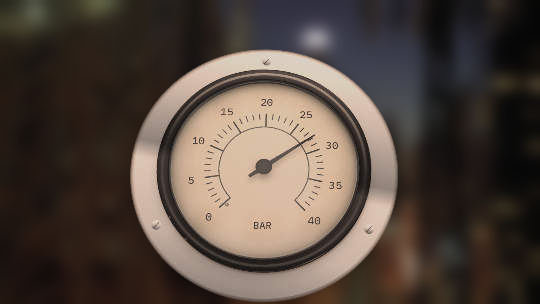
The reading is 28 bar
